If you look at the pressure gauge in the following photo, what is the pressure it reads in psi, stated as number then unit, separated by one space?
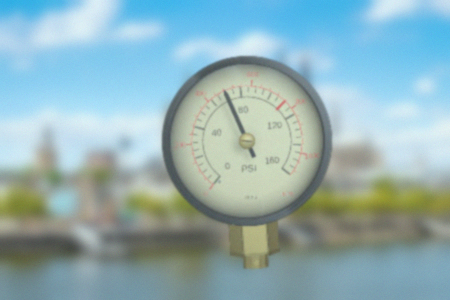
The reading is 70 psi
